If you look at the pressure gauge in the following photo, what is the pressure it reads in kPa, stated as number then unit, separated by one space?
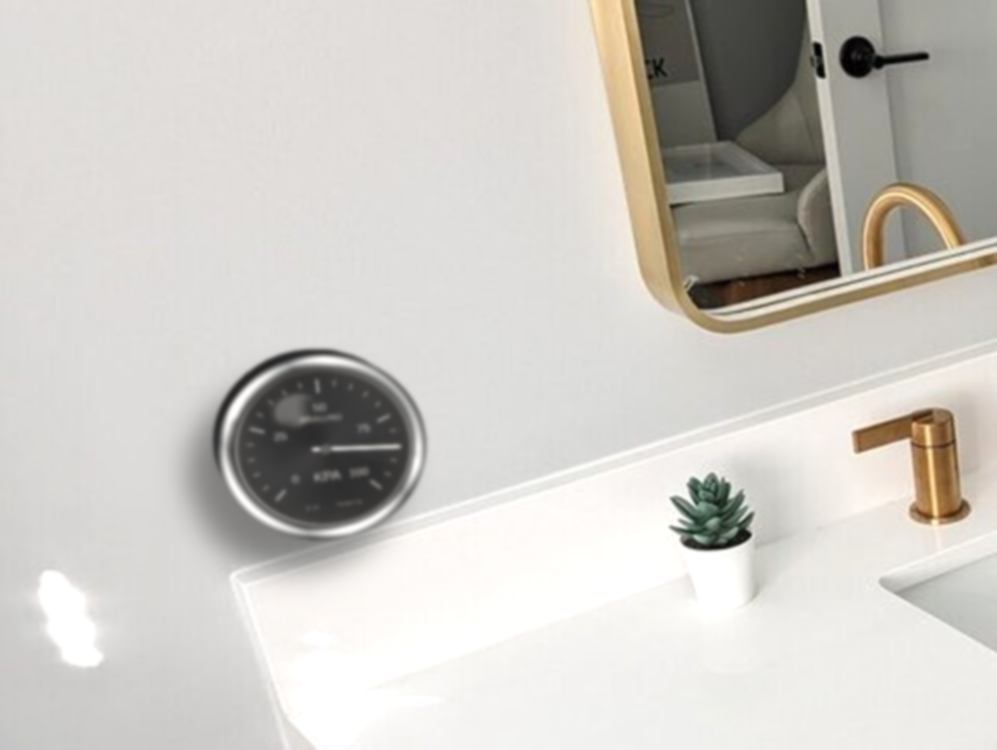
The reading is 85 kPa
